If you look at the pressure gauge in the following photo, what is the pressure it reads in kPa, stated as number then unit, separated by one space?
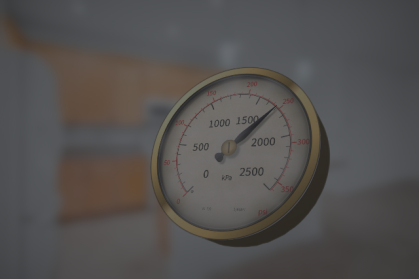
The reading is 1700 kPa
